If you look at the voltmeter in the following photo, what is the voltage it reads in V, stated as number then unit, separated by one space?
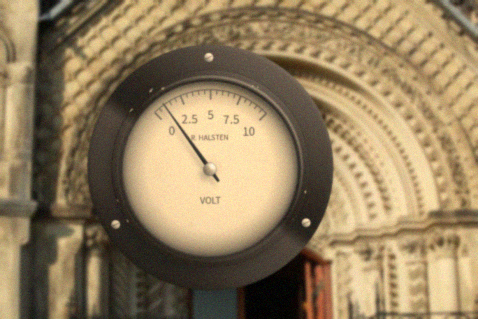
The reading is 1 V
